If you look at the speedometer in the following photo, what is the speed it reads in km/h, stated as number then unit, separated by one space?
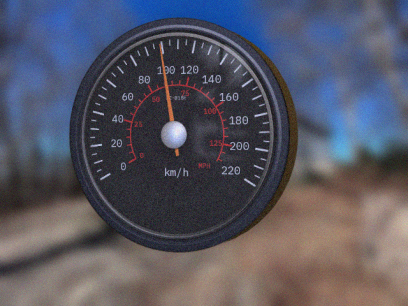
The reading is 100 km/h
